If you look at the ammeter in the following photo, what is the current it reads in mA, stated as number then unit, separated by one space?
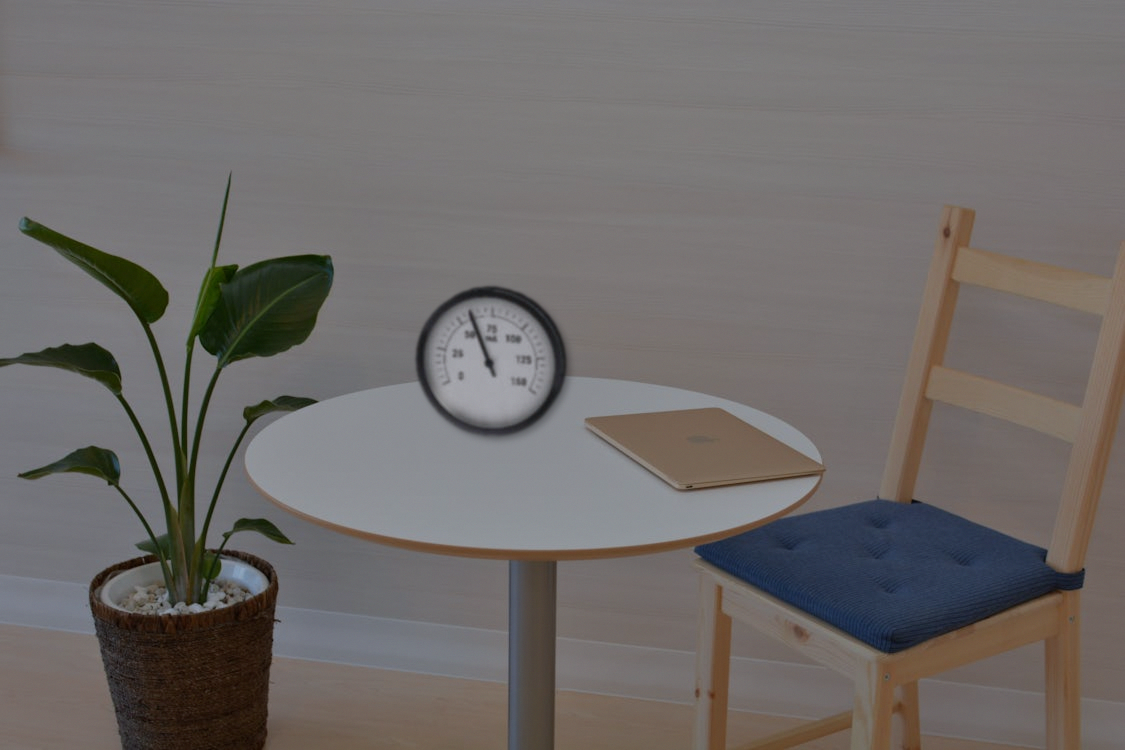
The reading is 60 mA
